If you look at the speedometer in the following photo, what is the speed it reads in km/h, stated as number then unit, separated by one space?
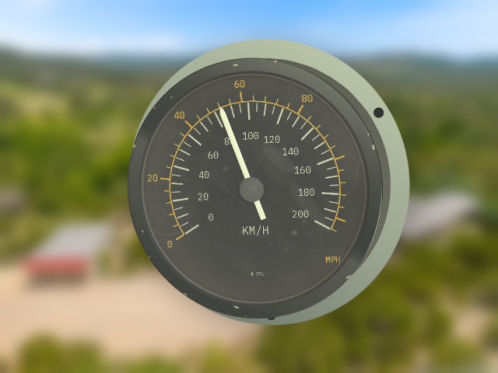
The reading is 85 km/h
